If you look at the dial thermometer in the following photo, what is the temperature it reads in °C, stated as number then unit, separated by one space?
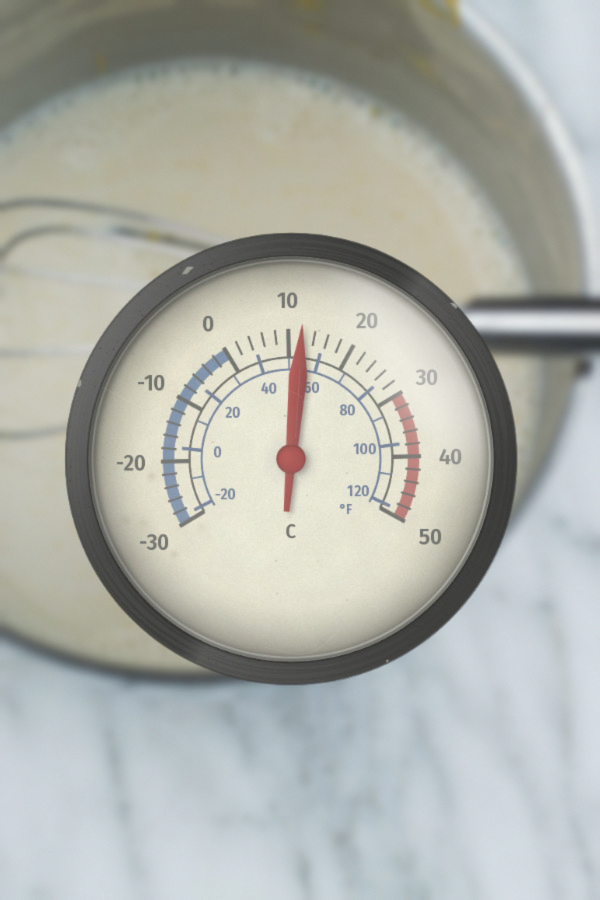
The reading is 12 °C
